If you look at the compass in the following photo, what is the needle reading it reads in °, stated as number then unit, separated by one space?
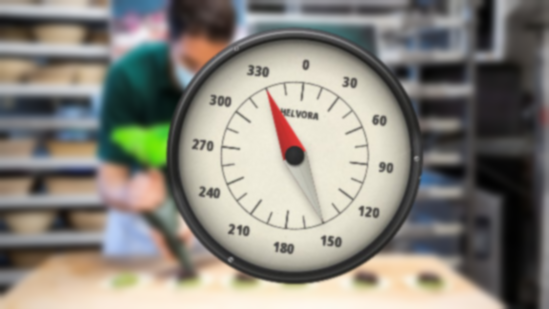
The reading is 330 °
